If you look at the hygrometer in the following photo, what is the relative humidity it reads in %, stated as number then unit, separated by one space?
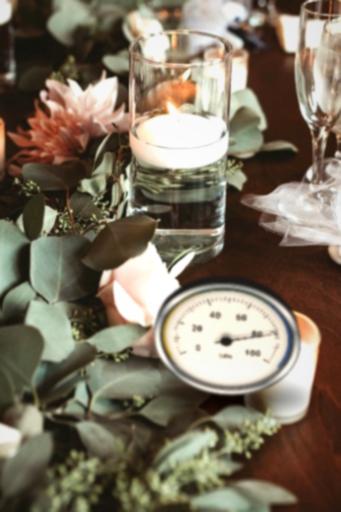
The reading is 80 %
